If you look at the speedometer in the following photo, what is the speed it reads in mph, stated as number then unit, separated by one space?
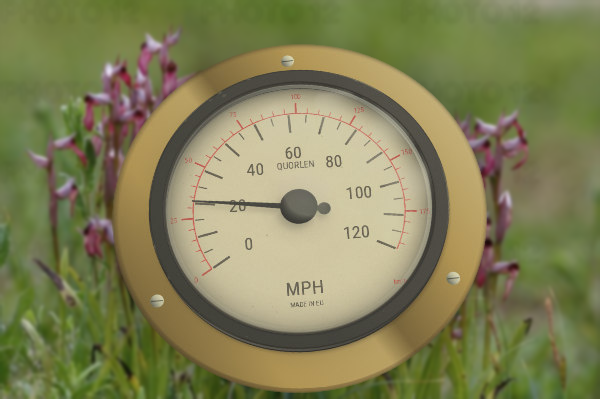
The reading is 20 mph
